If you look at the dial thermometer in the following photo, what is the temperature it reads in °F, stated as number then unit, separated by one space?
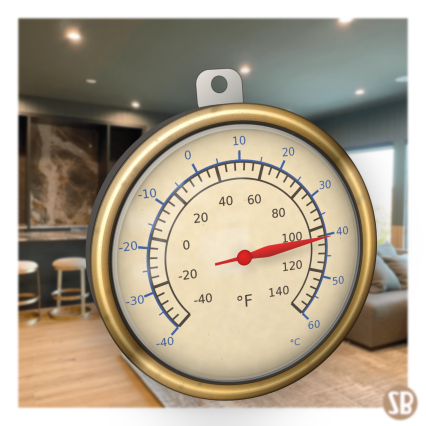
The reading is 104 °F
